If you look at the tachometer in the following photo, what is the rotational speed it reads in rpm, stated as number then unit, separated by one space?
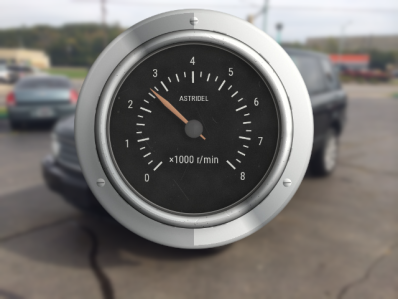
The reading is 2625 rpm
